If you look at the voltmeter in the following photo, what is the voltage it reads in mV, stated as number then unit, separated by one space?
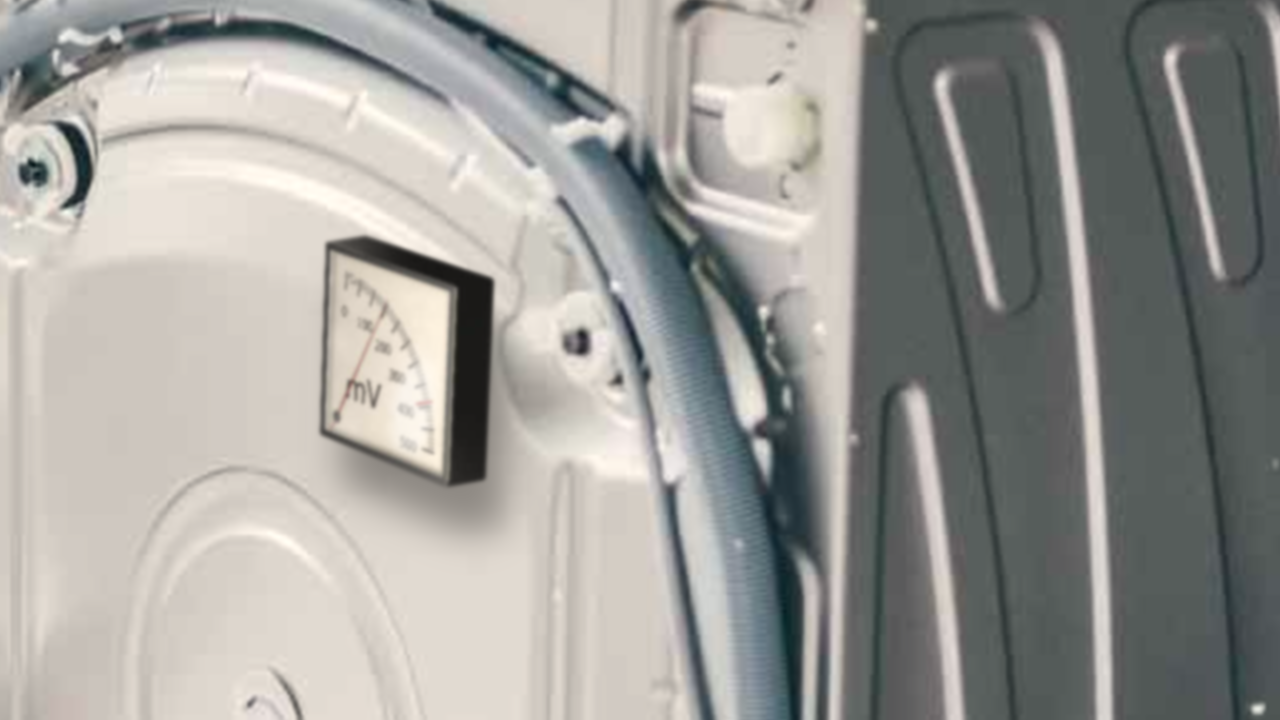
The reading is 150 mV
